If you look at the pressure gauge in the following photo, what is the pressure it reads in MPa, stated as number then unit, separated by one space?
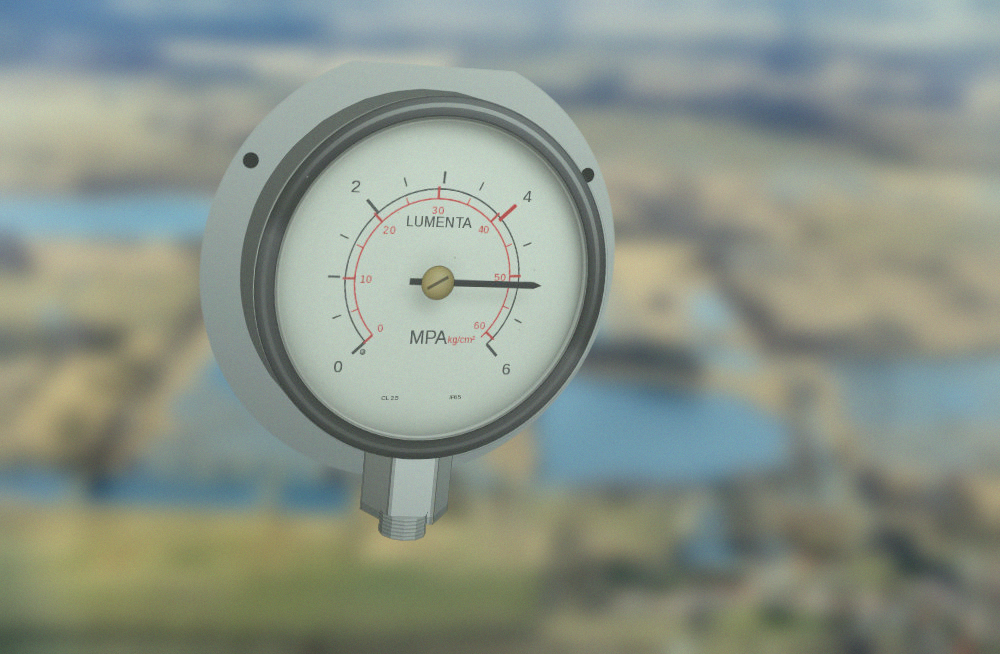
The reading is 5 MPa
